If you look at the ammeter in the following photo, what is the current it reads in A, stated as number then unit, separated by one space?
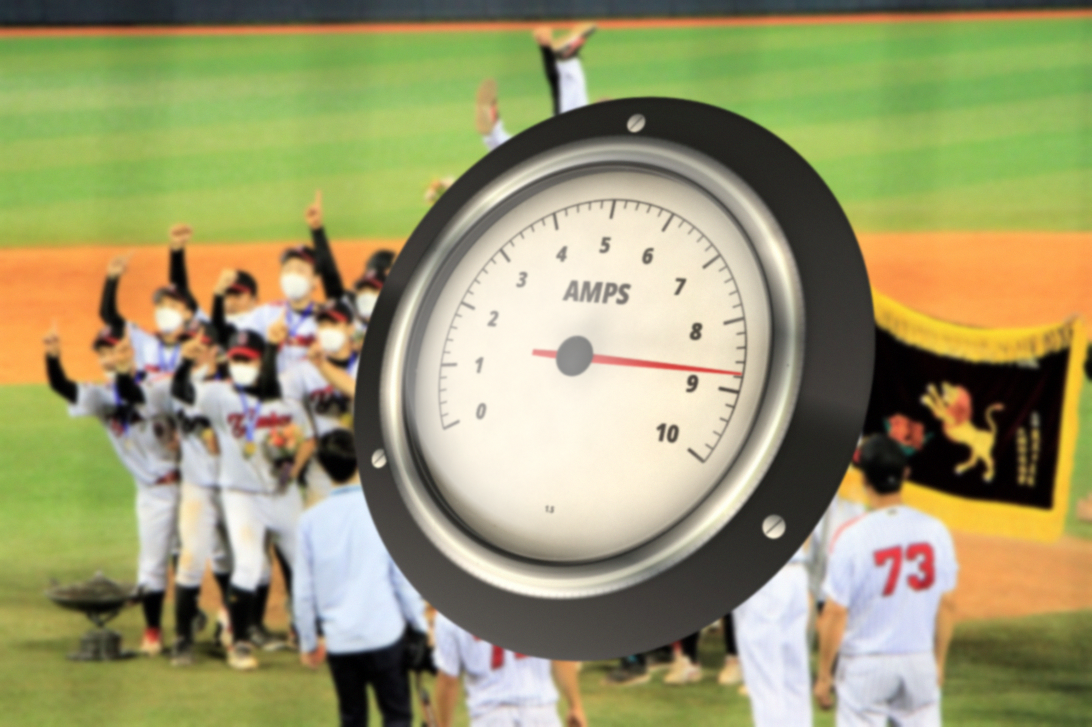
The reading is 8.8 A
